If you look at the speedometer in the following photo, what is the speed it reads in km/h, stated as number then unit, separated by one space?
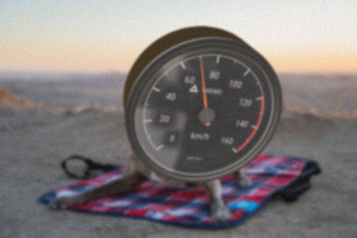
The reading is 70 km/h
